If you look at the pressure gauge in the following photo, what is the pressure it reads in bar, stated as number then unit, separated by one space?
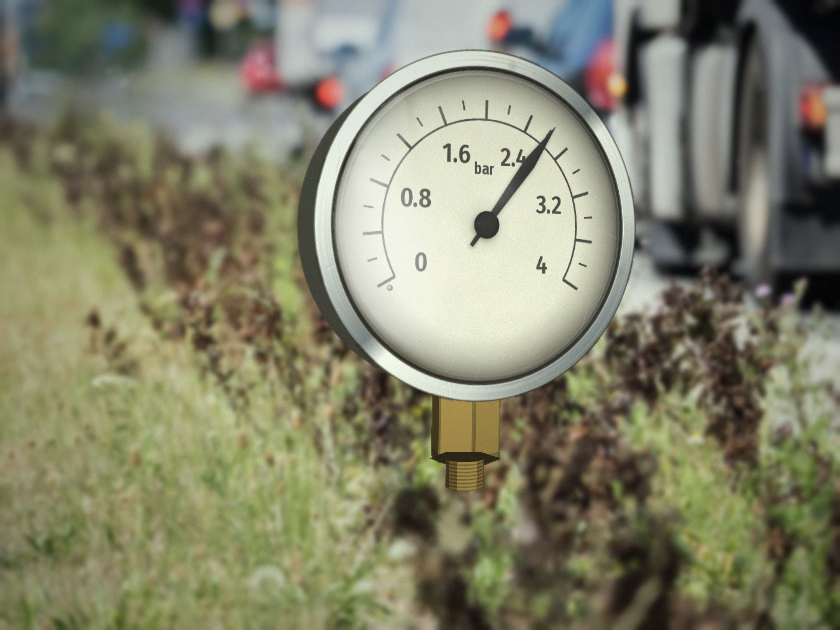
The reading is 2.6 bar
